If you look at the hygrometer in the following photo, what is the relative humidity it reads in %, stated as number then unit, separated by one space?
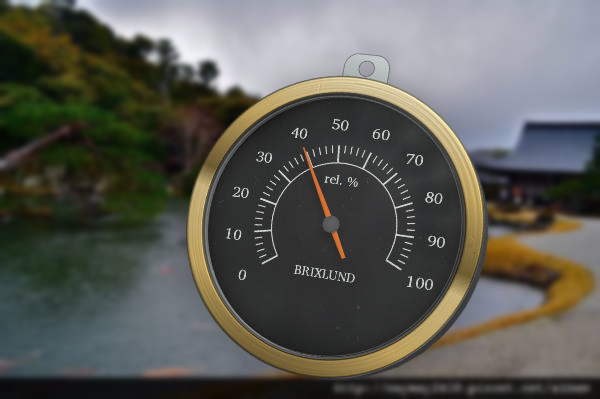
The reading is 40 %
